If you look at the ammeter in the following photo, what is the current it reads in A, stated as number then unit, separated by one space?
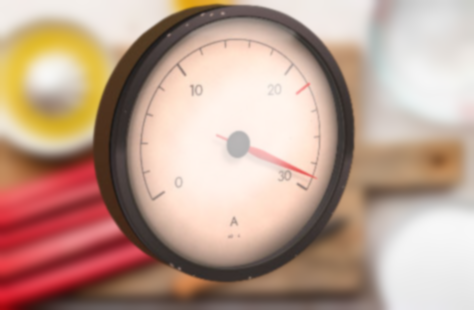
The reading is 29 A
